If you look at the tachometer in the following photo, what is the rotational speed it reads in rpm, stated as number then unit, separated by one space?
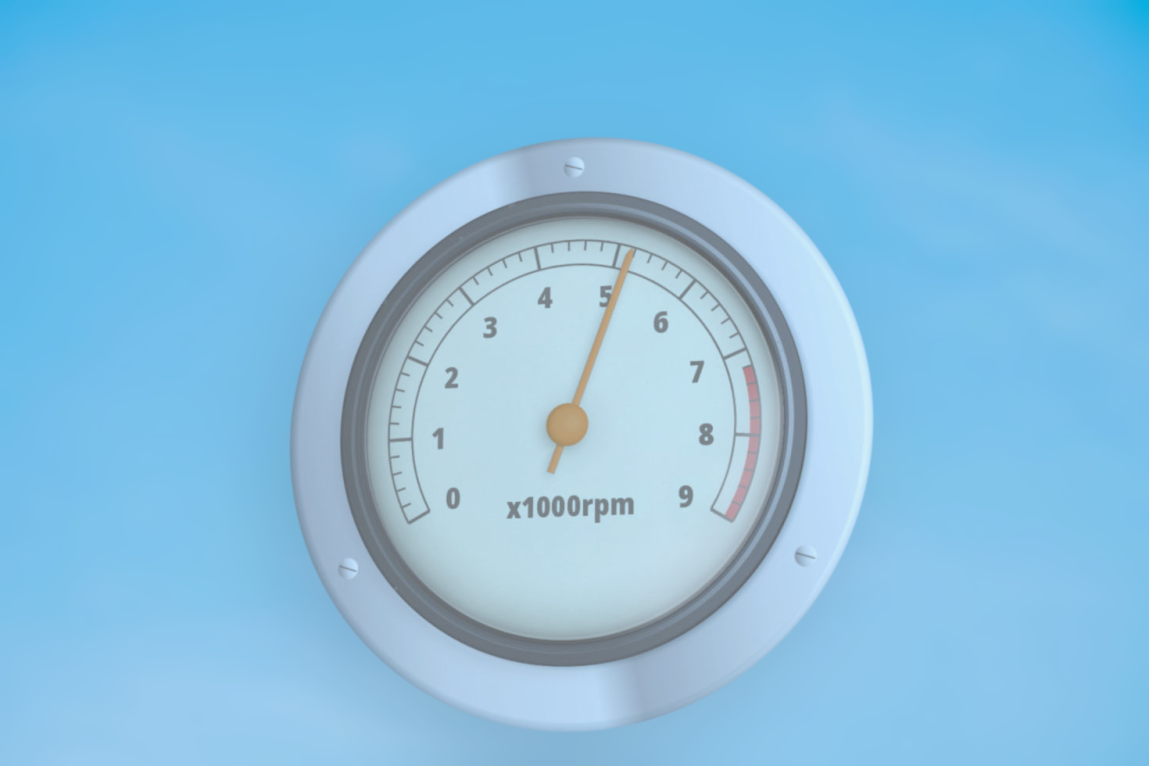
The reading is 5200 rpm
